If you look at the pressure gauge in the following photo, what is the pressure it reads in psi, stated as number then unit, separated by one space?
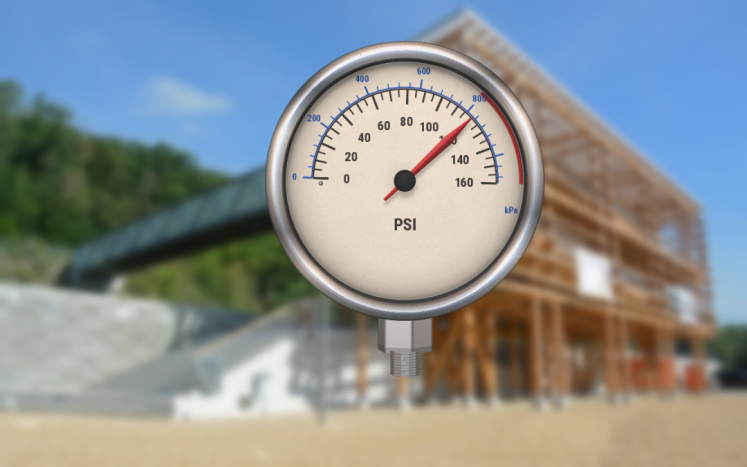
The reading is 120 psi
